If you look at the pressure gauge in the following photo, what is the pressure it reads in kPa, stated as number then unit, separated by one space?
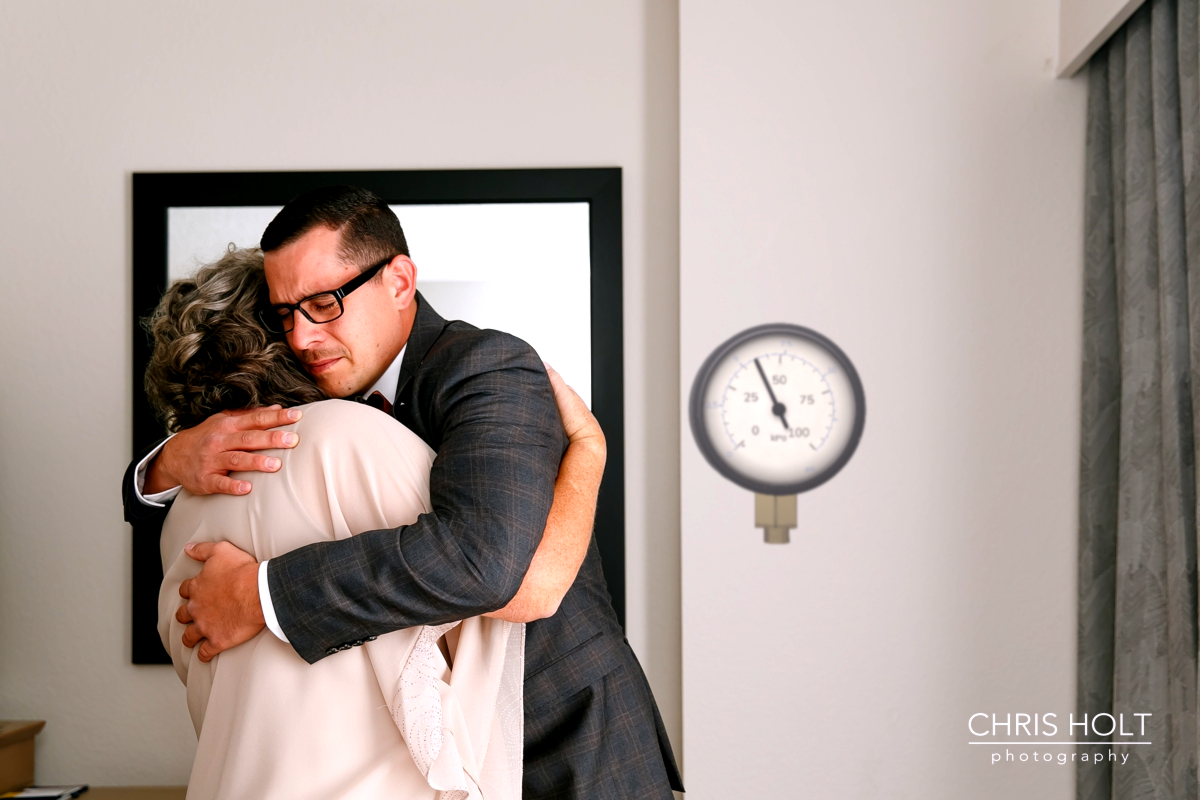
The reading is 40 kPa
